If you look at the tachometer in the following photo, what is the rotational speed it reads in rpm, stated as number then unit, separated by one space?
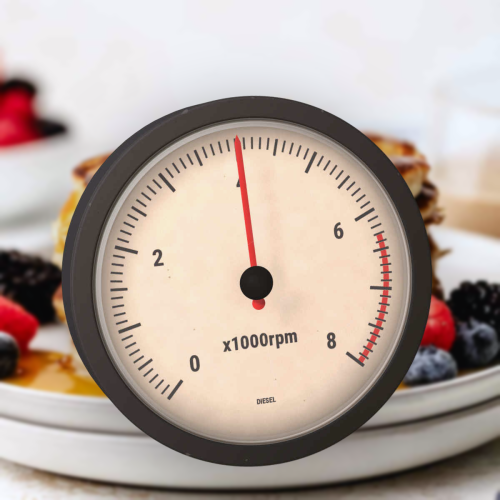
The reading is 4000 rpm
